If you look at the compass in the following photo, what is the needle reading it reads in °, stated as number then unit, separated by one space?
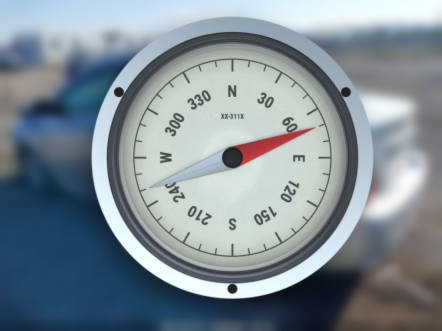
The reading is 70 °
